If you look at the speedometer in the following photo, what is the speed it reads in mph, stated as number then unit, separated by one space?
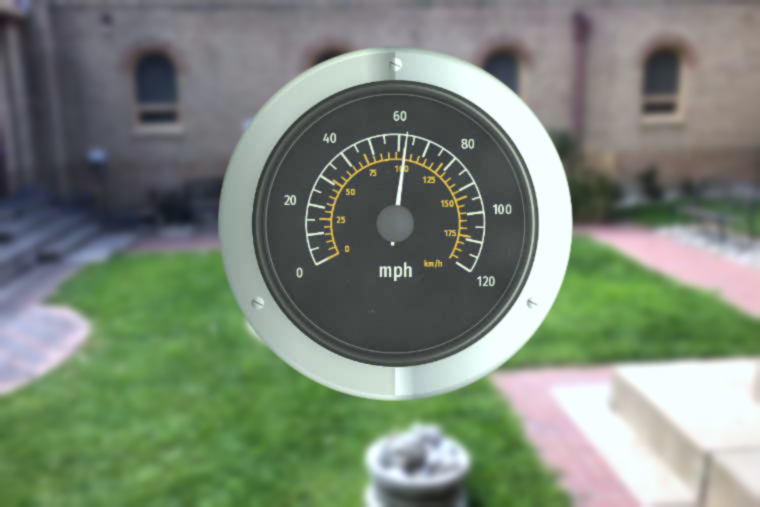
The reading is 62.5 mph
